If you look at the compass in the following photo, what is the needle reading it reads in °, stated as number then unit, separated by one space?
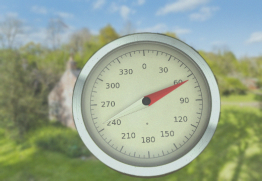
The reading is 65 °
